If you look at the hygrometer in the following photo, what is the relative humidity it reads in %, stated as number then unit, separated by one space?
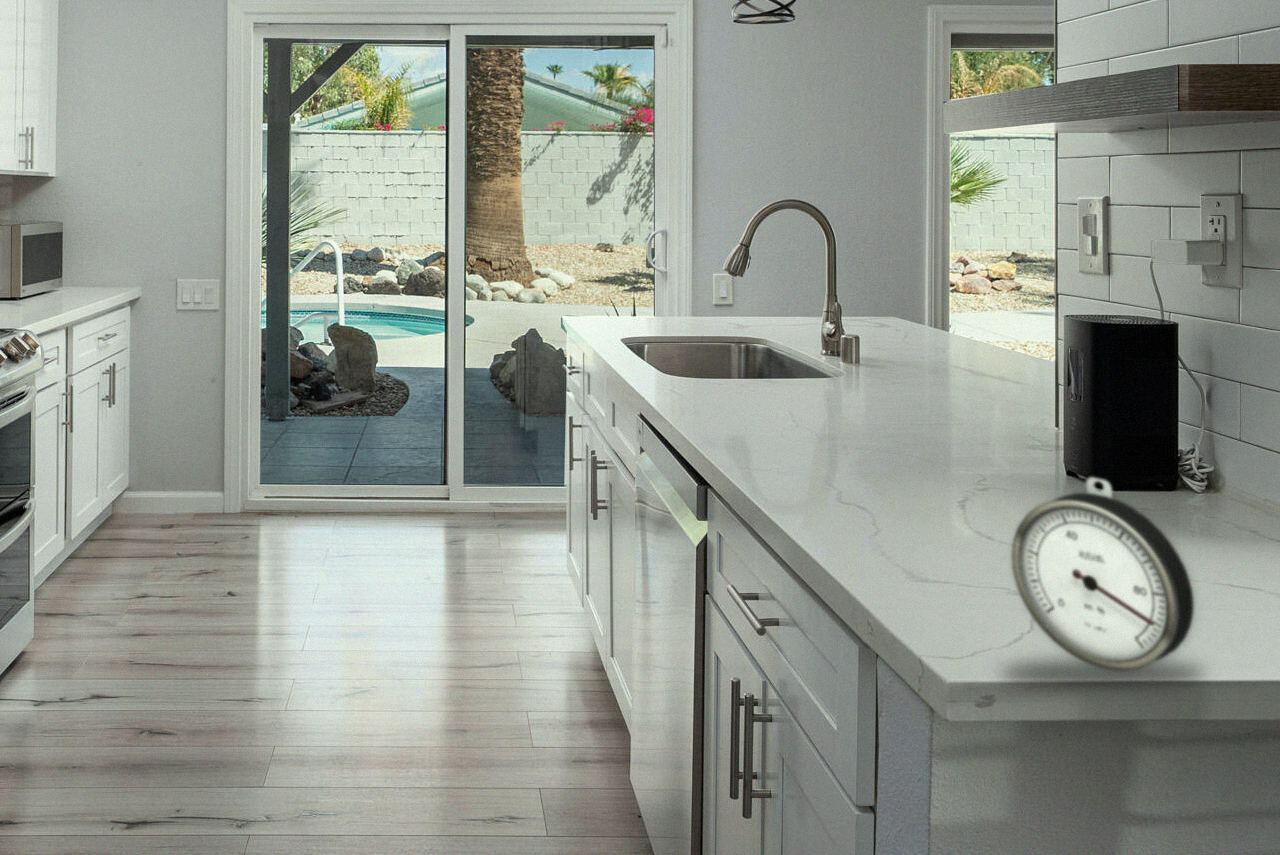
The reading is 90 %
